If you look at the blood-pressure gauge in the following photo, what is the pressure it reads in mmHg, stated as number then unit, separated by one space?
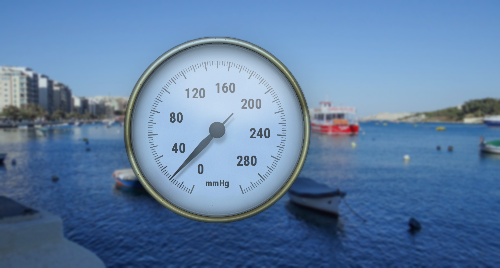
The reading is 20 mmHg
